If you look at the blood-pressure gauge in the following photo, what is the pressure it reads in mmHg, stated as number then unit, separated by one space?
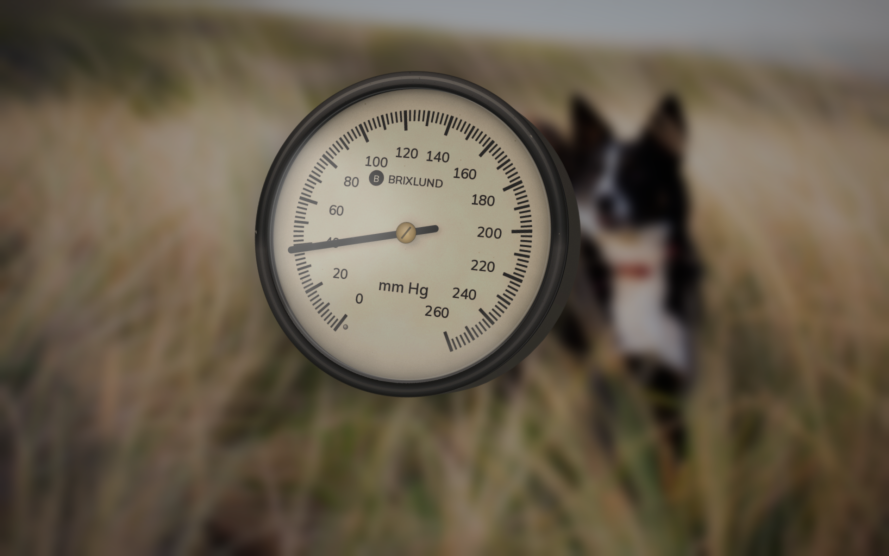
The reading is 38 mmHg
